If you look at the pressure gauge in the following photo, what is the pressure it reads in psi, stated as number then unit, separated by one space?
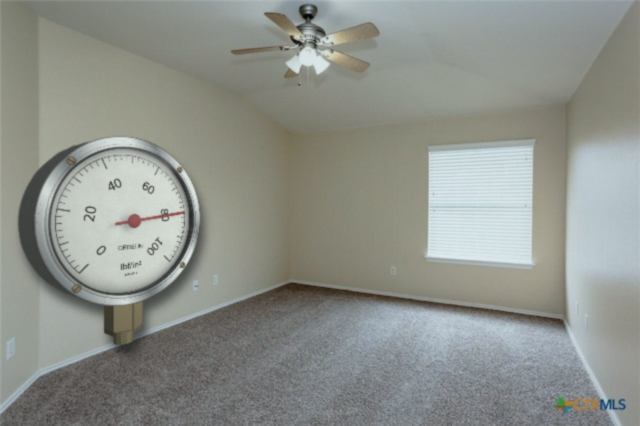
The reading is 80 psi
